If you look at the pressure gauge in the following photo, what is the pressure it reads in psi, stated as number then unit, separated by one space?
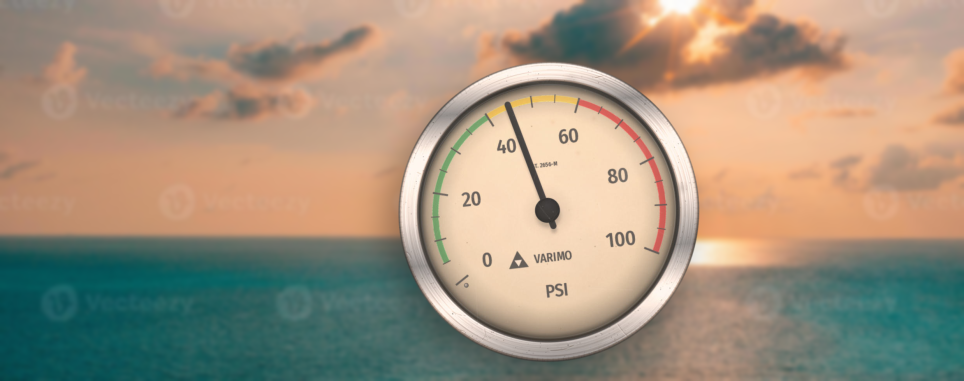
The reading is 45 psi
